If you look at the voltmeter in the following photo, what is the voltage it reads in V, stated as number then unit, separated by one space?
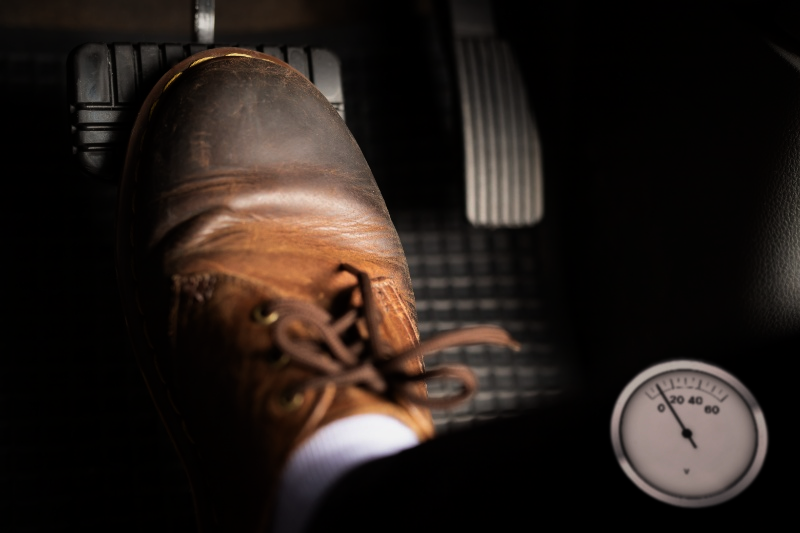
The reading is 10 V
